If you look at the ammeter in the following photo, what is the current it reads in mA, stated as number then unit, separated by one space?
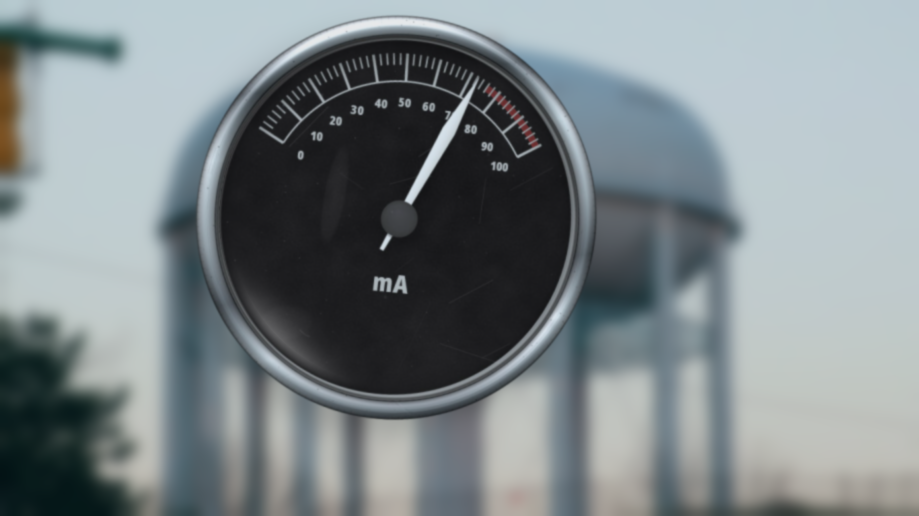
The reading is 72 mA
